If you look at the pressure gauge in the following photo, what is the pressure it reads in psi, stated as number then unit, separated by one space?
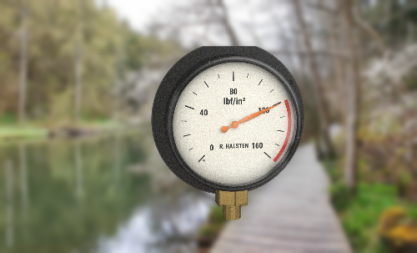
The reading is 120 psi
